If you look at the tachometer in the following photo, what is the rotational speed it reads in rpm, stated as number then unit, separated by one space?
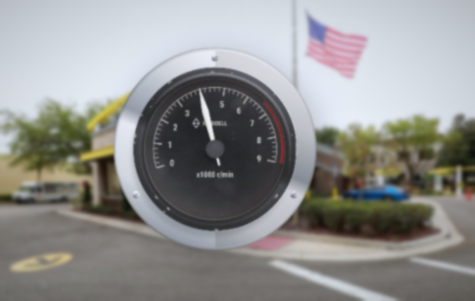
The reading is 4000 rpm
